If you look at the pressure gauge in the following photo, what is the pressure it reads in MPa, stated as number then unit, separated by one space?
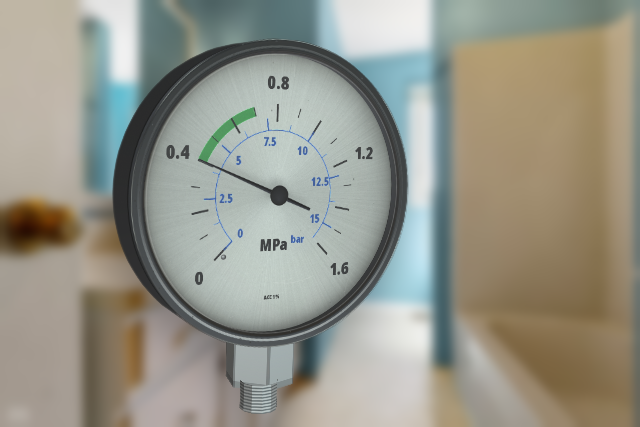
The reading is 0.4 MPa
